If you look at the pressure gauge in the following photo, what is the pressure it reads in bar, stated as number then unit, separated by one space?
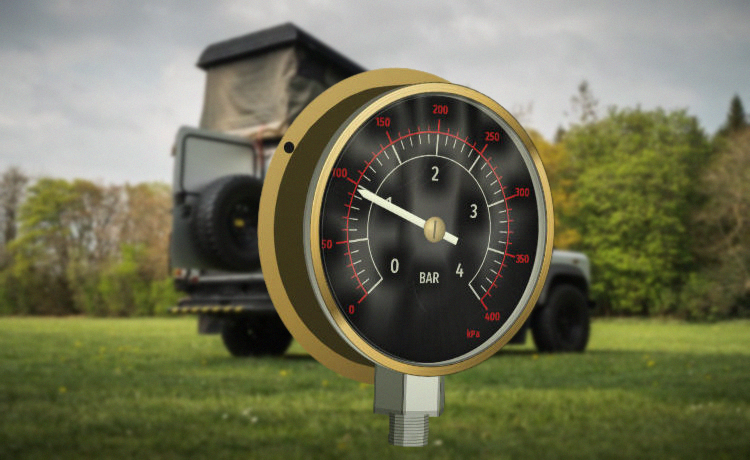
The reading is 0.95 bar
